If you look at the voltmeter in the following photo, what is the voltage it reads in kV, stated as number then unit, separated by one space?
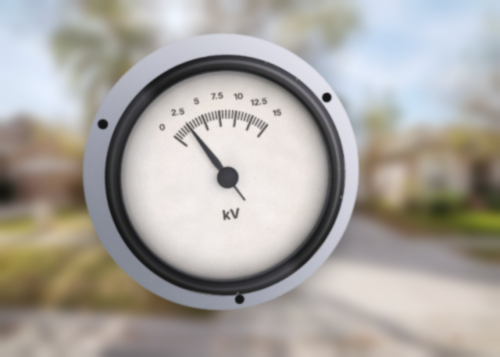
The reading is 2.5 kV
